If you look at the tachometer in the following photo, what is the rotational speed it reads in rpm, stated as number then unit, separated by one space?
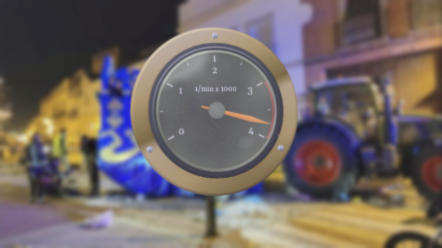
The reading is 3750 rpm
